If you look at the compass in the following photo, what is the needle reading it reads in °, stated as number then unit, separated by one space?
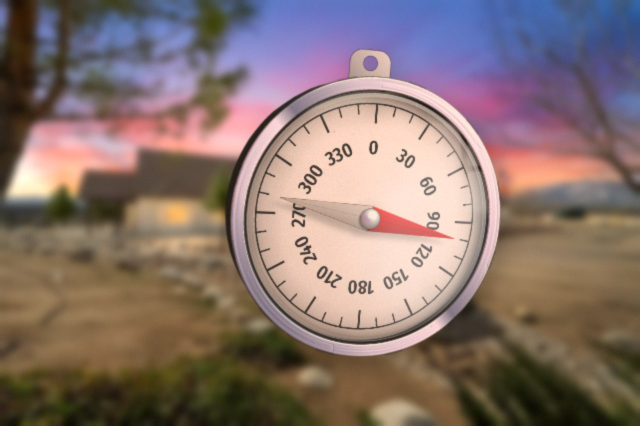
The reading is 100 °
